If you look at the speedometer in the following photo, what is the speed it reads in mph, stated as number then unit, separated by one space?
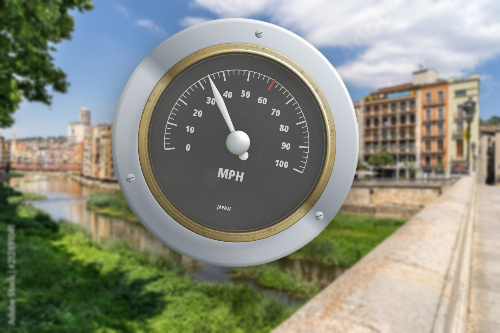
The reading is 34 mph
